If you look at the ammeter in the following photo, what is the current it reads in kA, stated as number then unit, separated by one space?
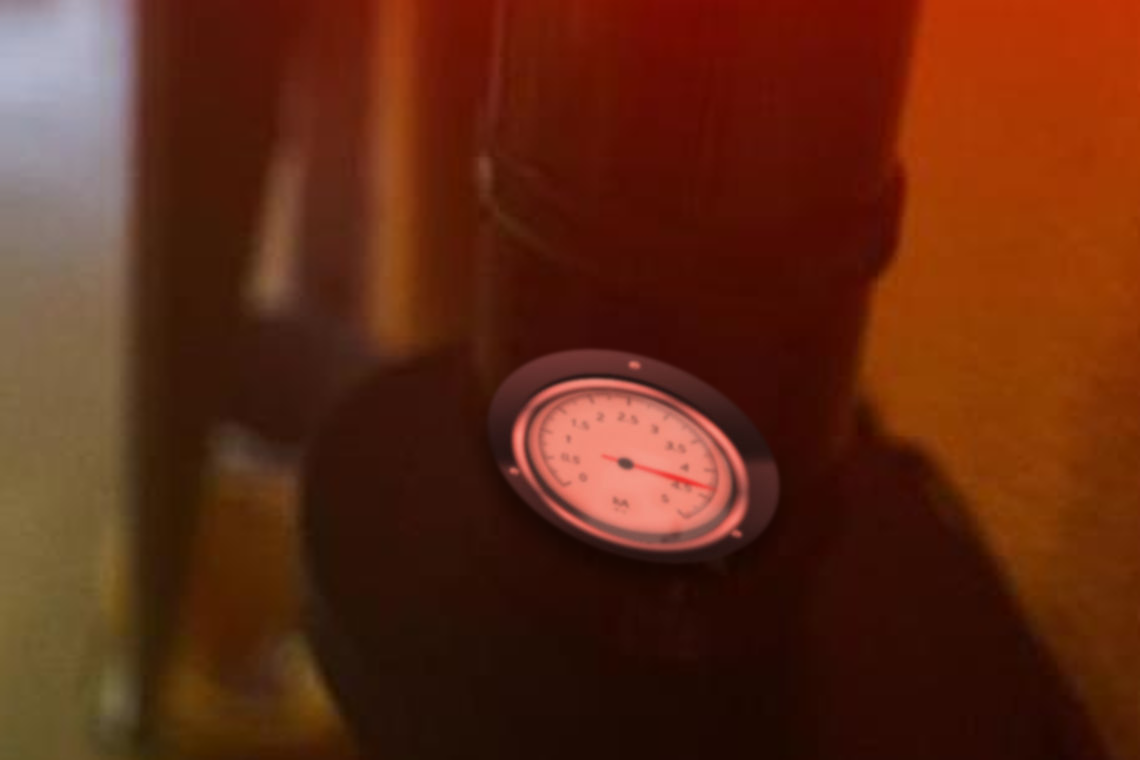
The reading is 4.25 kA
